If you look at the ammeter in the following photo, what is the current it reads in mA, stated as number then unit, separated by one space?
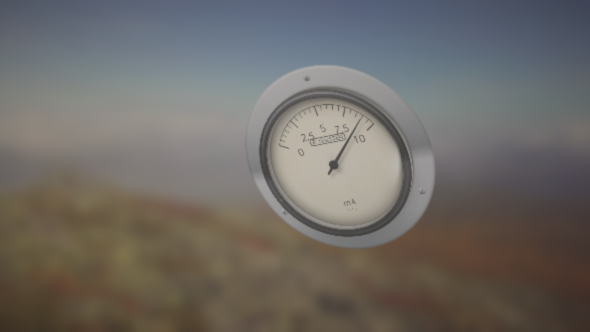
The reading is 9 mA
